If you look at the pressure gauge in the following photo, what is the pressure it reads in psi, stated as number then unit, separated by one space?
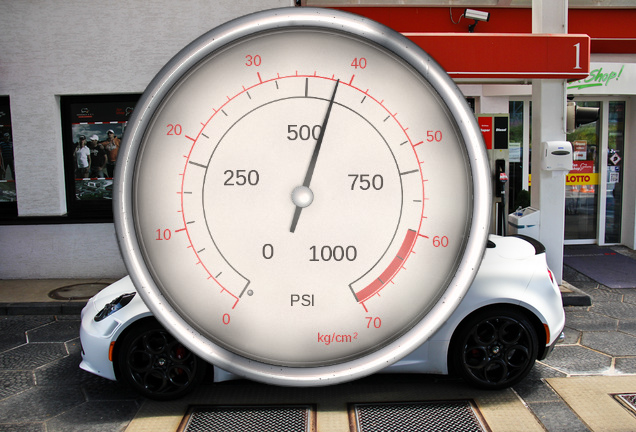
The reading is 550 psi
